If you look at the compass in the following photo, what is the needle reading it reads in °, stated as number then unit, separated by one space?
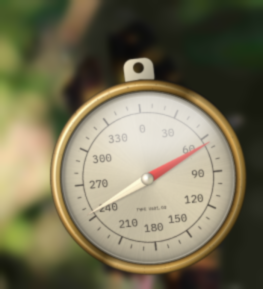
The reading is 65 °
